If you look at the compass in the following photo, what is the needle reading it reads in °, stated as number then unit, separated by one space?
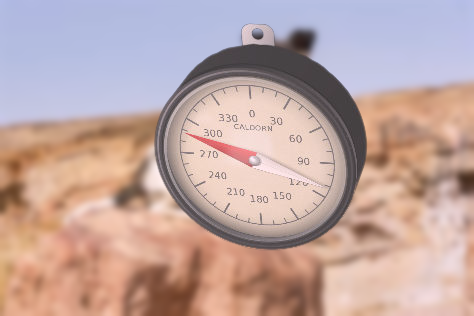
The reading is 290 °
